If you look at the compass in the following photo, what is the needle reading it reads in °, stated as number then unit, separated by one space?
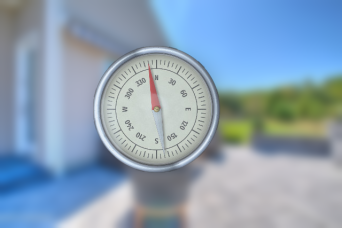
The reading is 350 °
